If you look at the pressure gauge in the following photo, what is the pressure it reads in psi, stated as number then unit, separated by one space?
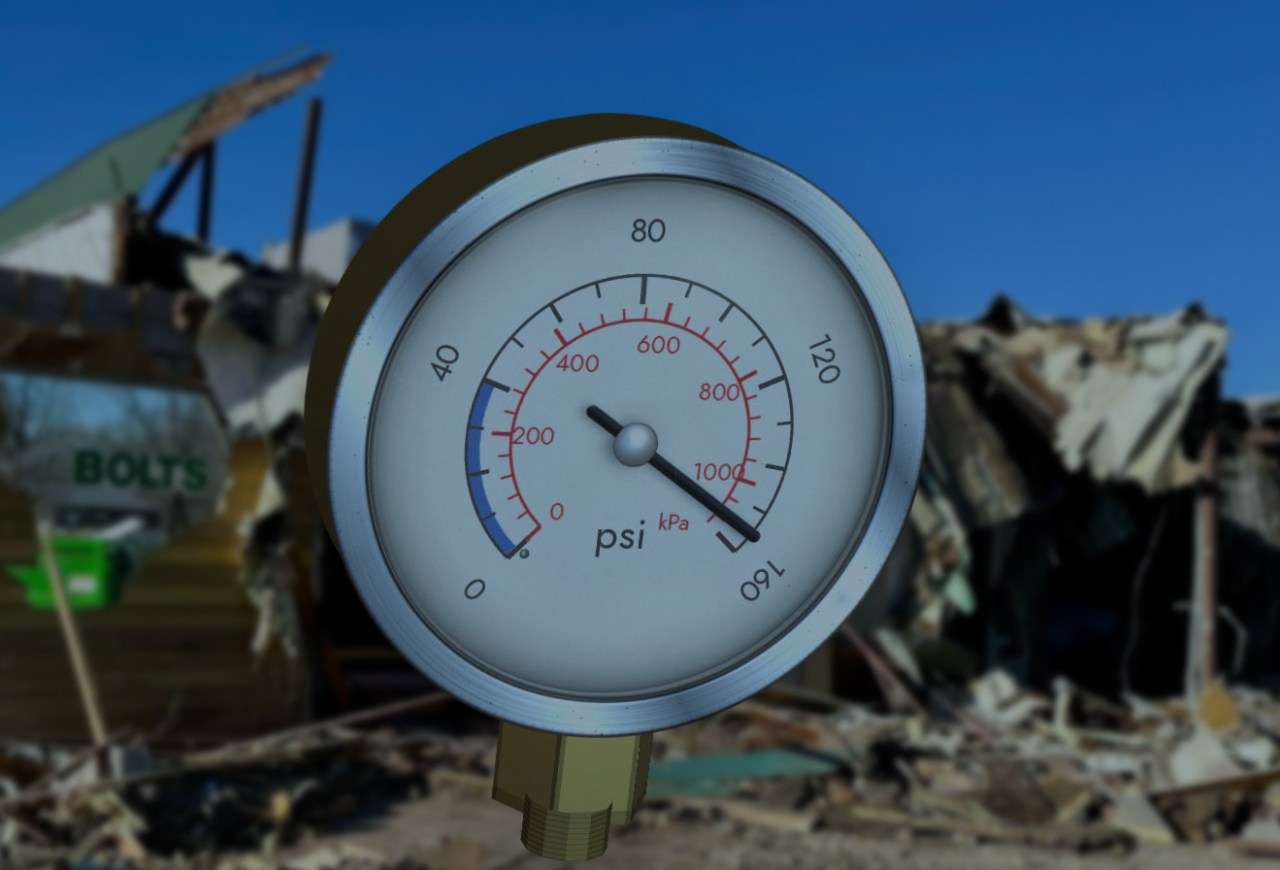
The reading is 155 psi
